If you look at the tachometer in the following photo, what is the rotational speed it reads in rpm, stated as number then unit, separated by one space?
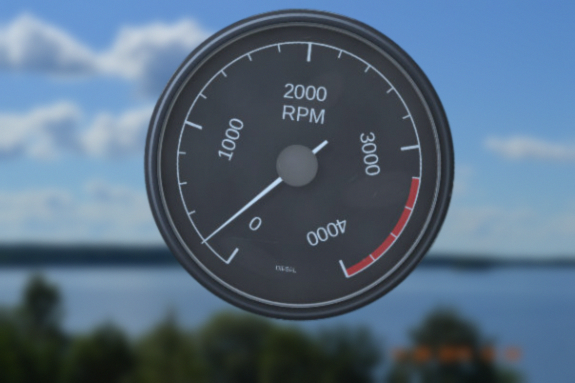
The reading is 200 rpm
